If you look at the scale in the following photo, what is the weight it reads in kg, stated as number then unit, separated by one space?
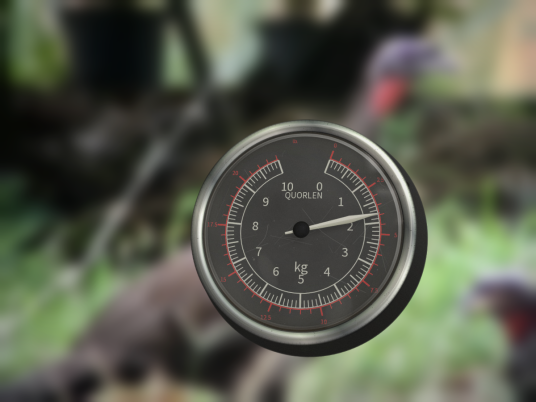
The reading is 1.8 kg
